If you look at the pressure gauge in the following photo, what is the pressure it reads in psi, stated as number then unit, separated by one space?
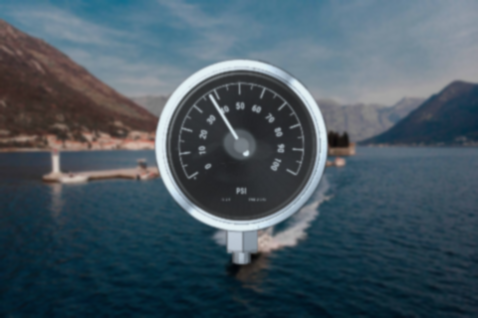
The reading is 37.5 psi
